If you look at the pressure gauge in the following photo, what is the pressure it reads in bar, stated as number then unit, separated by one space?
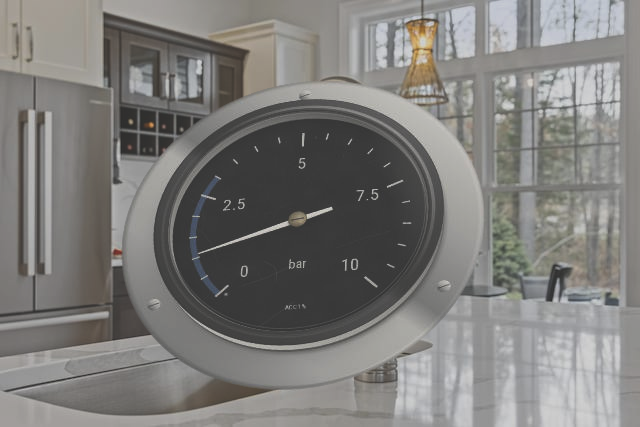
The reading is 1 bar
